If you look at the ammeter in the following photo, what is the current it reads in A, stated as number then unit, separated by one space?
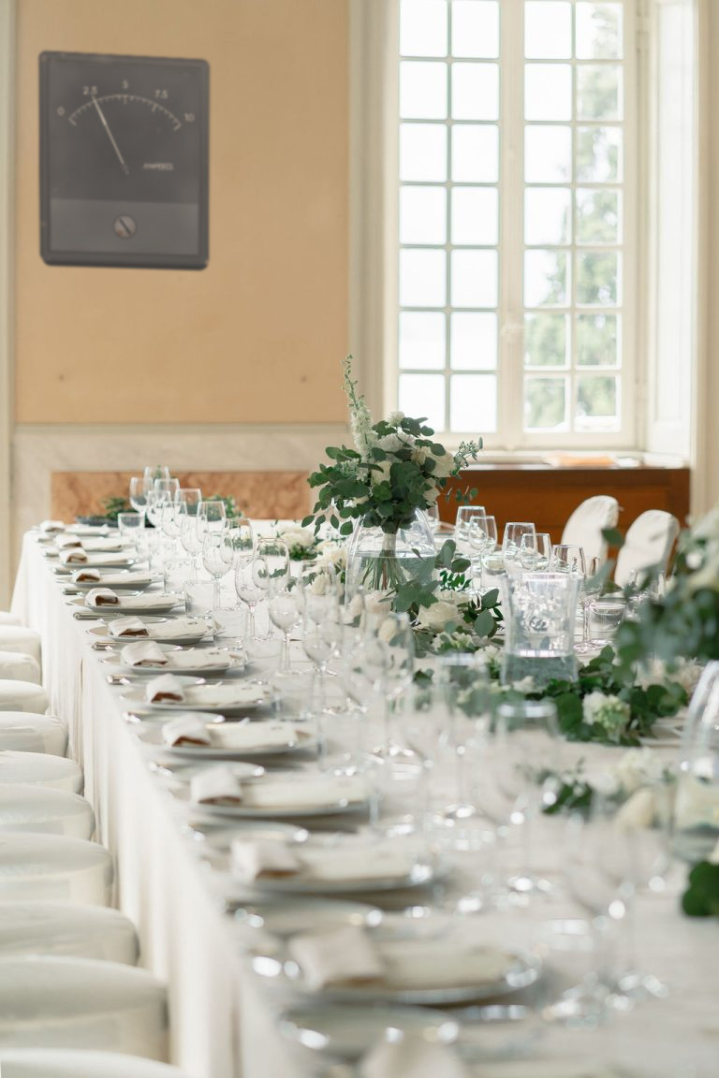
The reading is 2.5 A
